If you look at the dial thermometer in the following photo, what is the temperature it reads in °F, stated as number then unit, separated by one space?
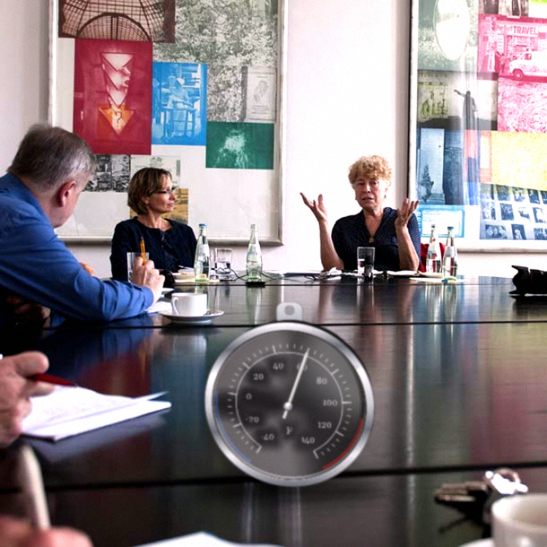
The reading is 60 °F
